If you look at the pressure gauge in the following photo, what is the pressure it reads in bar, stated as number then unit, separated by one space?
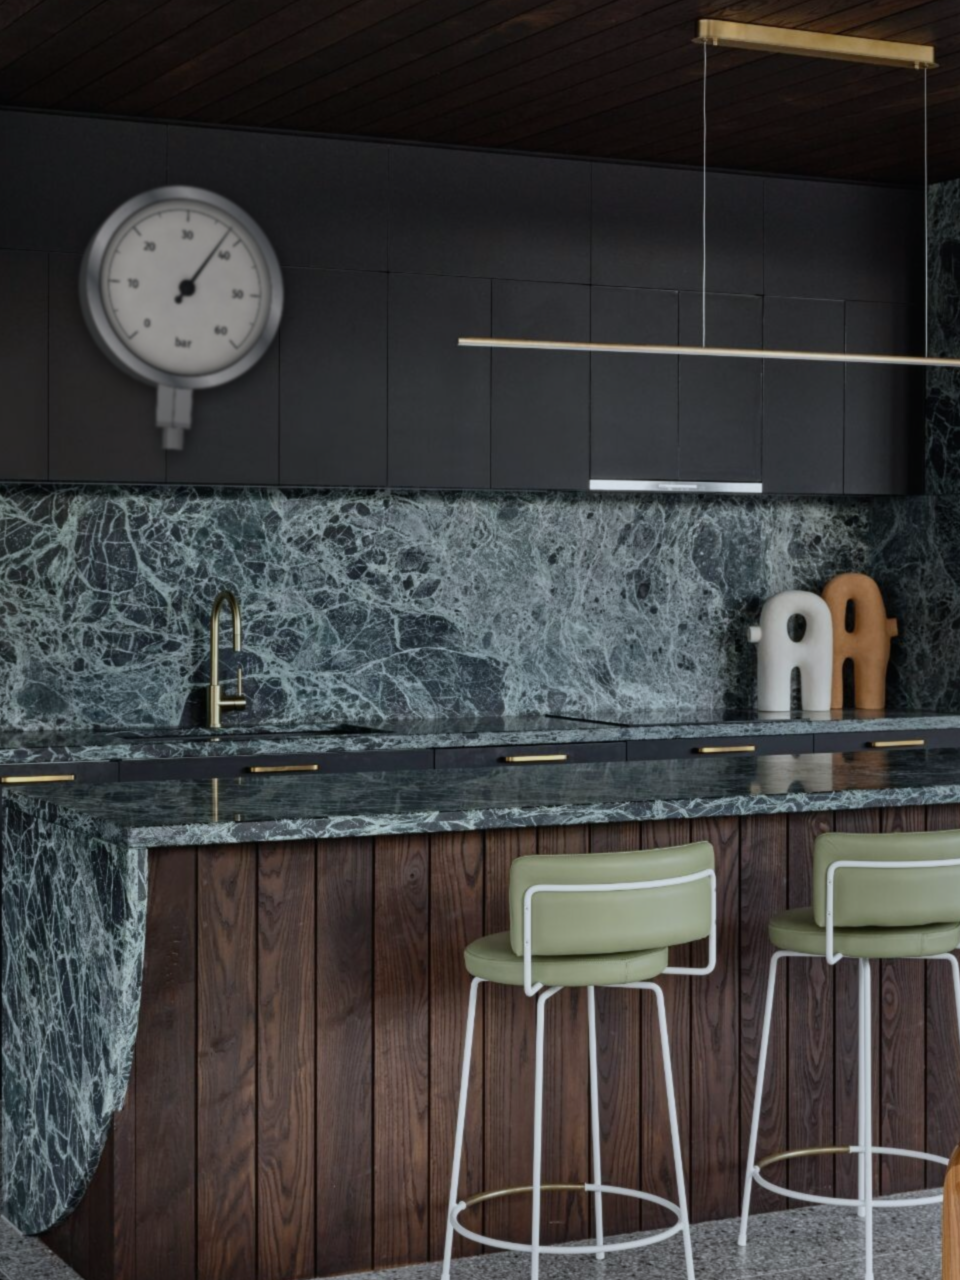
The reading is 37.5 bar
